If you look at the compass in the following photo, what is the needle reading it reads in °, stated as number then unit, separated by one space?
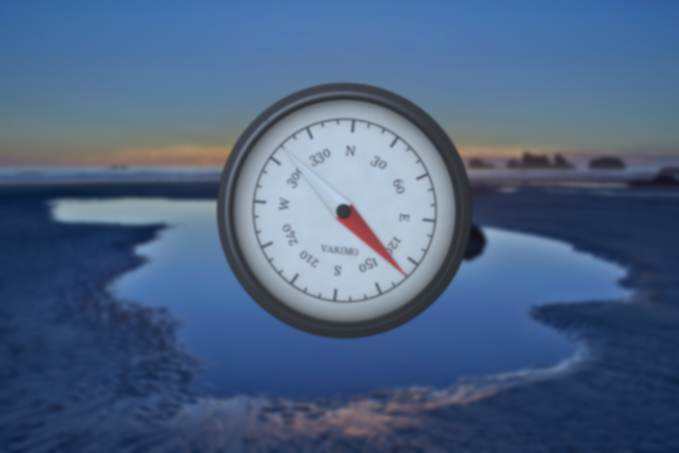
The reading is 130 °
